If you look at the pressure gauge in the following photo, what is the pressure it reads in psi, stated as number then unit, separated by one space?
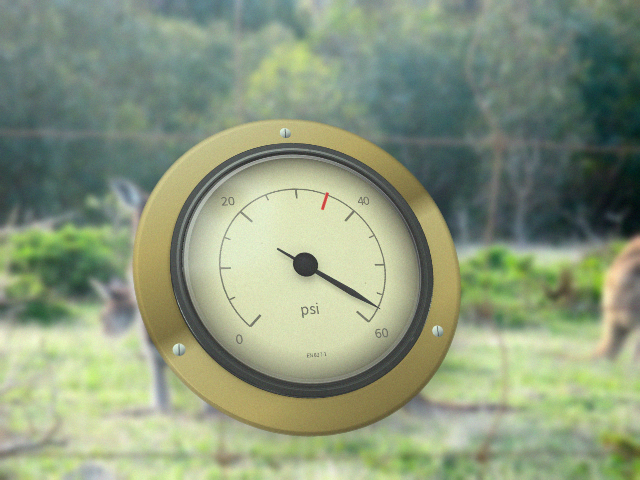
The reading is 57.5 psi
